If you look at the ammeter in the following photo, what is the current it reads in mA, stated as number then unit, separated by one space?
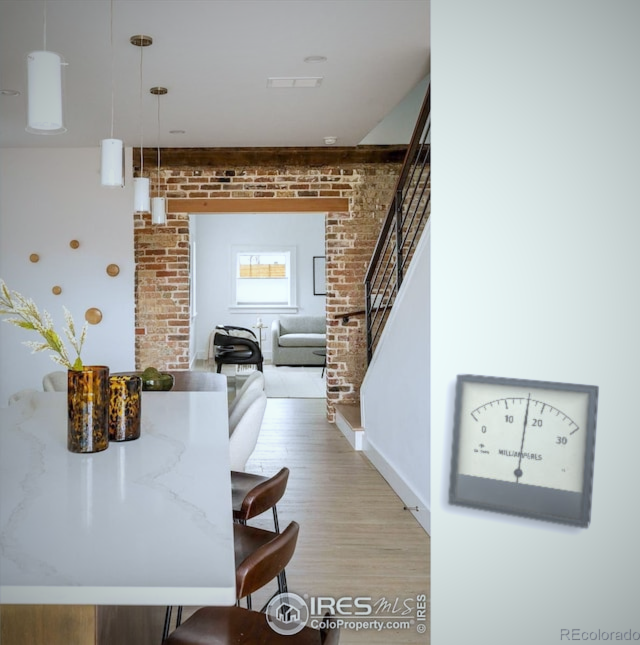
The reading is 16 mA
